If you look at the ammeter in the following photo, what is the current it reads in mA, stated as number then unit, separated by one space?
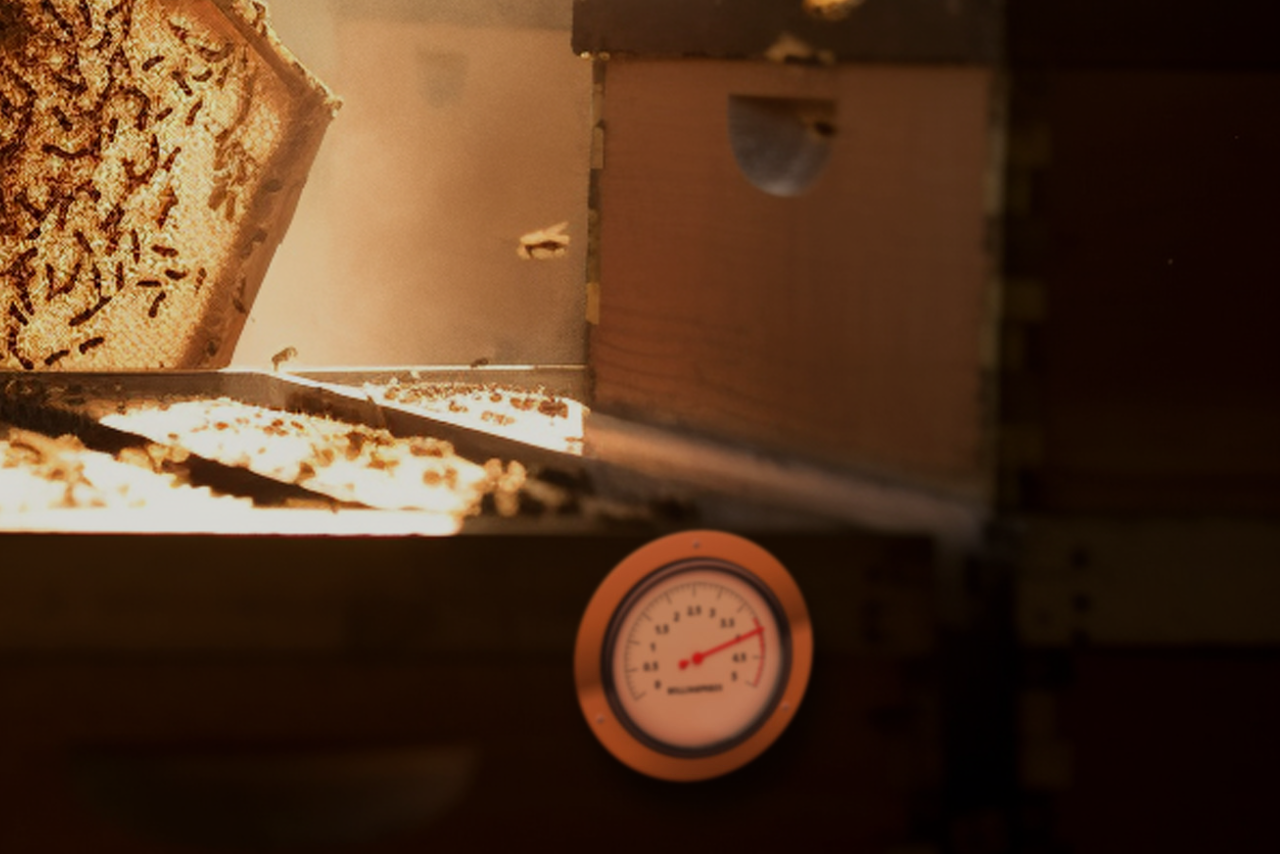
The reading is 4 mA
